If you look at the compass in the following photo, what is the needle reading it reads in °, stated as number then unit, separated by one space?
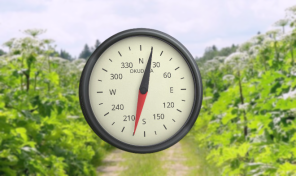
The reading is 195 °
